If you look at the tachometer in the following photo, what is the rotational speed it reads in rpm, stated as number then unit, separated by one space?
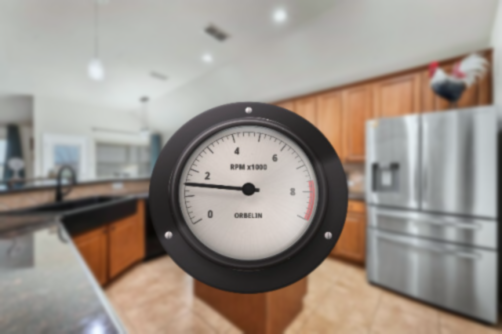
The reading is 1400 rpm
